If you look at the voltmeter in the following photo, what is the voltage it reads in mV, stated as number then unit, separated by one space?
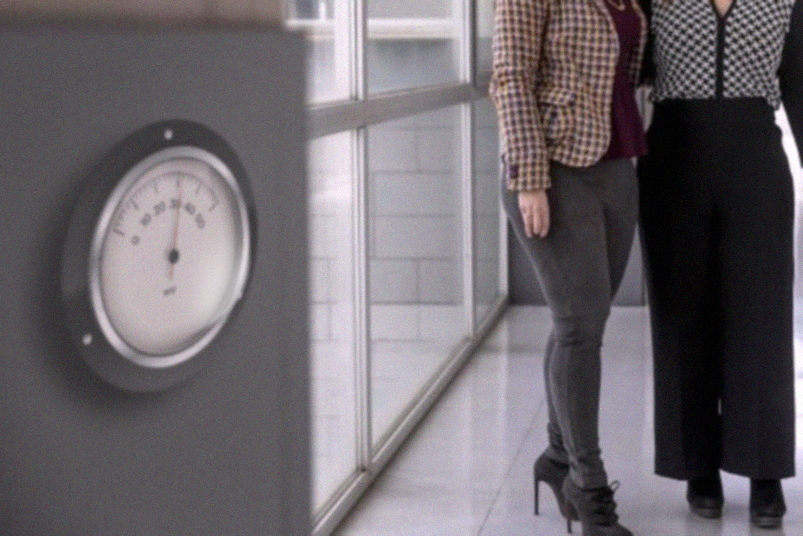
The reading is 30 mV
